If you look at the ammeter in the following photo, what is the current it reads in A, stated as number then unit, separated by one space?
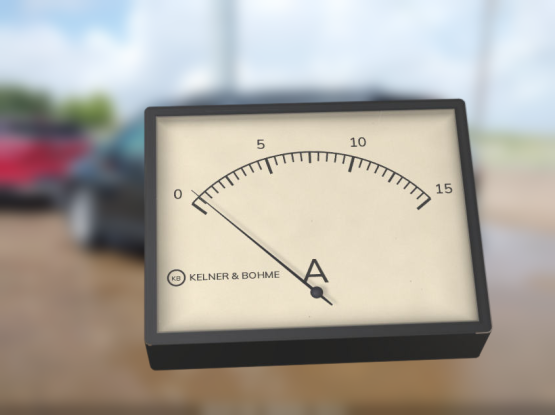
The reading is 0.5 A
